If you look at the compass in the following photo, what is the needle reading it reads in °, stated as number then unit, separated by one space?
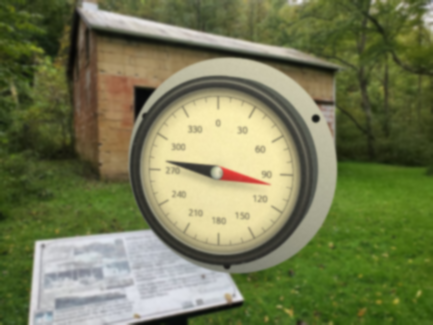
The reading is 100 °
